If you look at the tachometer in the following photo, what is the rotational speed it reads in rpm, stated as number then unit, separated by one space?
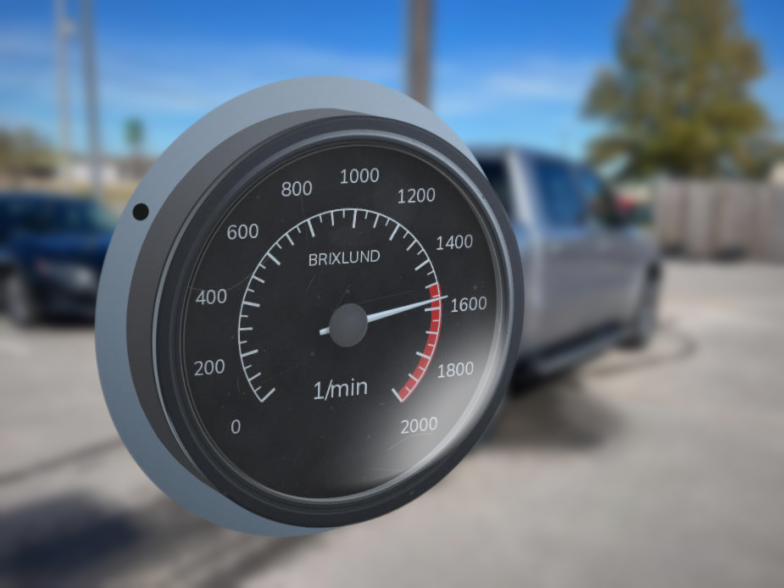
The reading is 1550 rpm
